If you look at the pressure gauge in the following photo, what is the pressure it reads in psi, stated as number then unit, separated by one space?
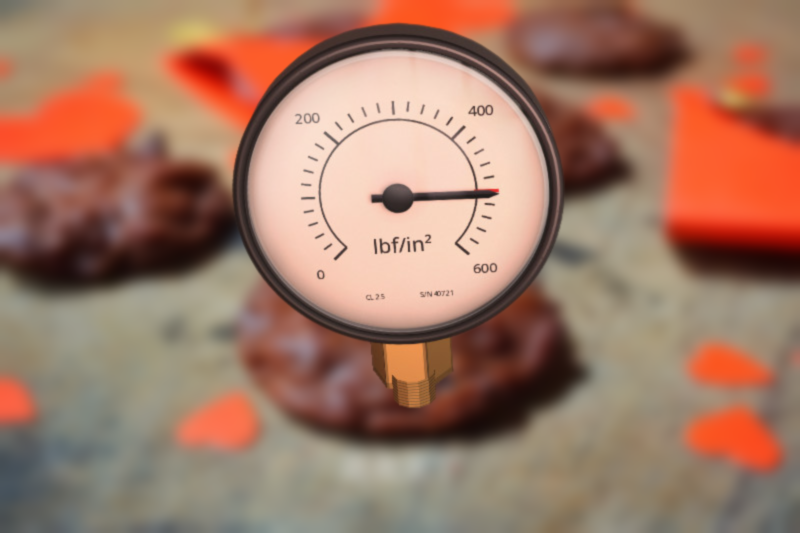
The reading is 500 psi
